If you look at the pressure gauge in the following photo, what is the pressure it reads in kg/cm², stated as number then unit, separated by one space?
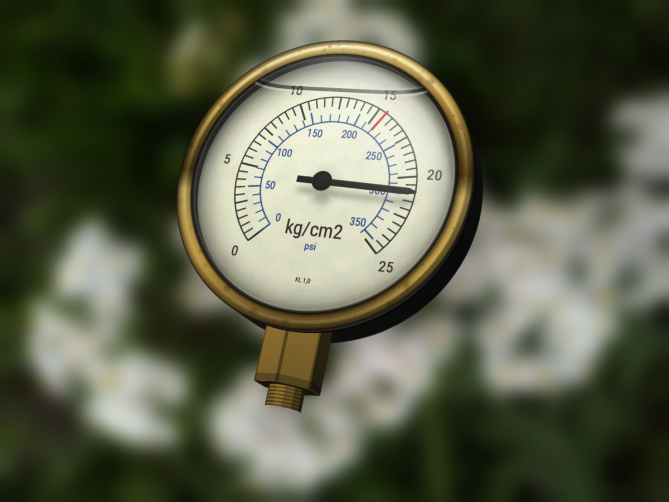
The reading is 21 kg/cm²
